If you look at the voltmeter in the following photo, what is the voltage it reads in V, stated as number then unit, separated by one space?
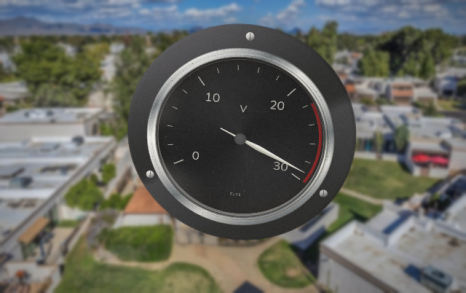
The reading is 29 V
